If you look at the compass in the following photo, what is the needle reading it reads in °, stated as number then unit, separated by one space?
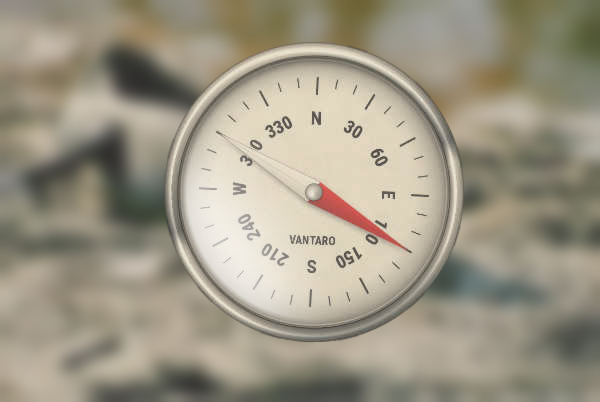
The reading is 120 °
